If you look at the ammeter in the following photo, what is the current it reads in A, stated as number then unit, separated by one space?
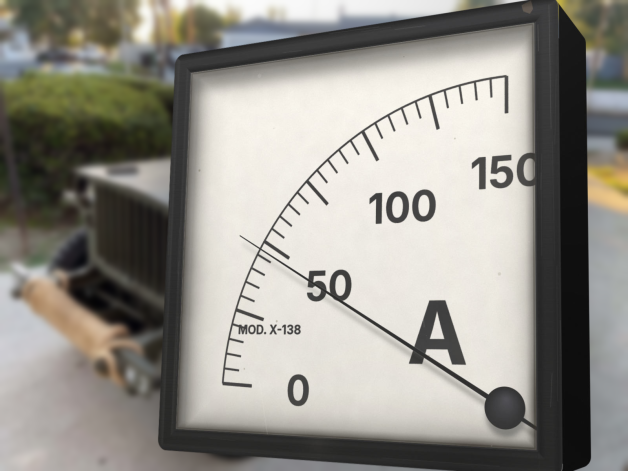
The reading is 47.5 A
